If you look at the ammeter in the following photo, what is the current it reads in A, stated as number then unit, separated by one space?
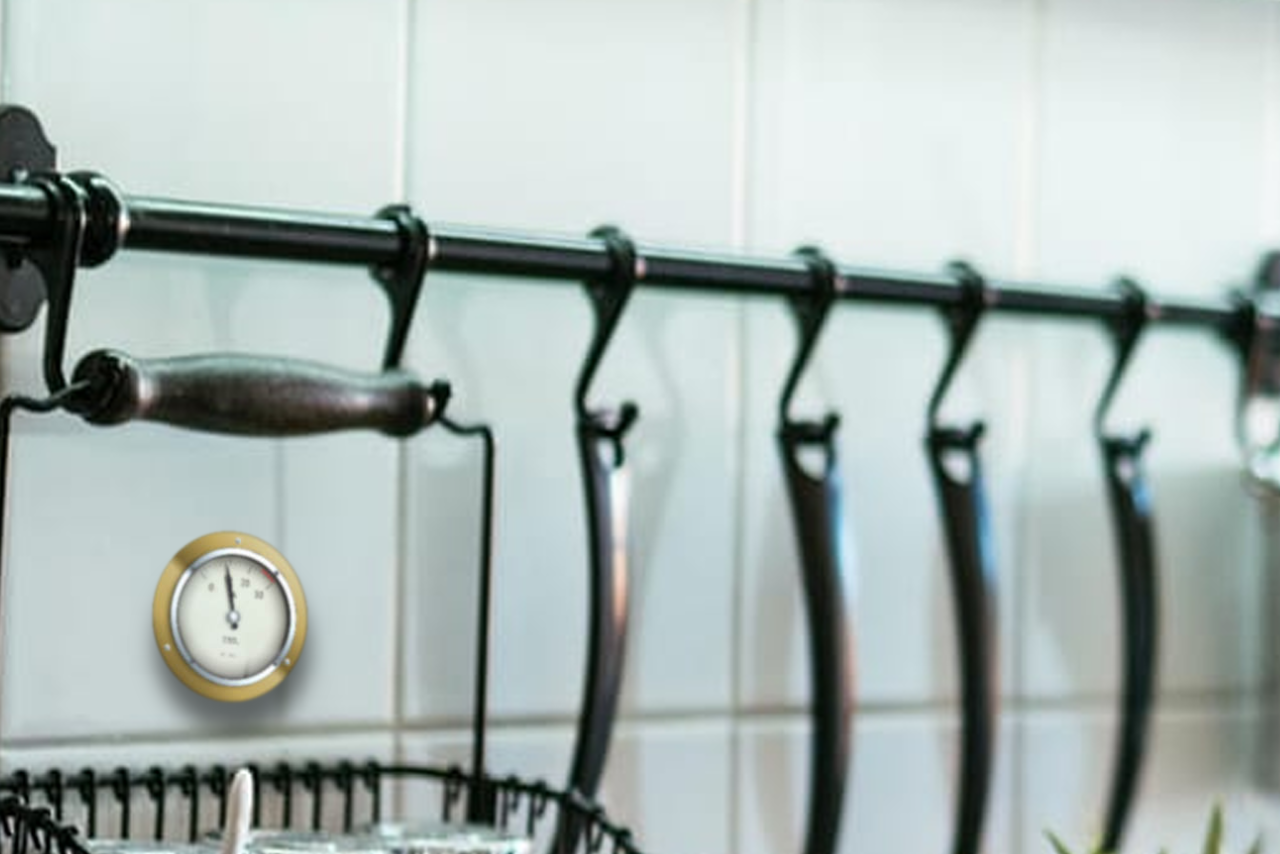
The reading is 10 A
